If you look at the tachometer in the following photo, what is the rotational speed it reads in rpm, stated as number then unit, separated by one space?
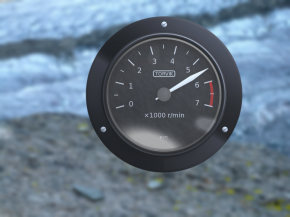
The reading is 5500 rpm
